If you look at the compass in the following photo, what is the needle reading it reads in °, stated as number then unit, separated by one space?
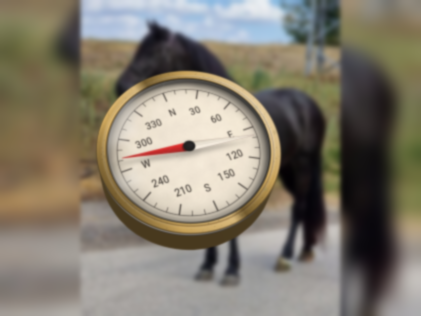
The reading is 280 °
